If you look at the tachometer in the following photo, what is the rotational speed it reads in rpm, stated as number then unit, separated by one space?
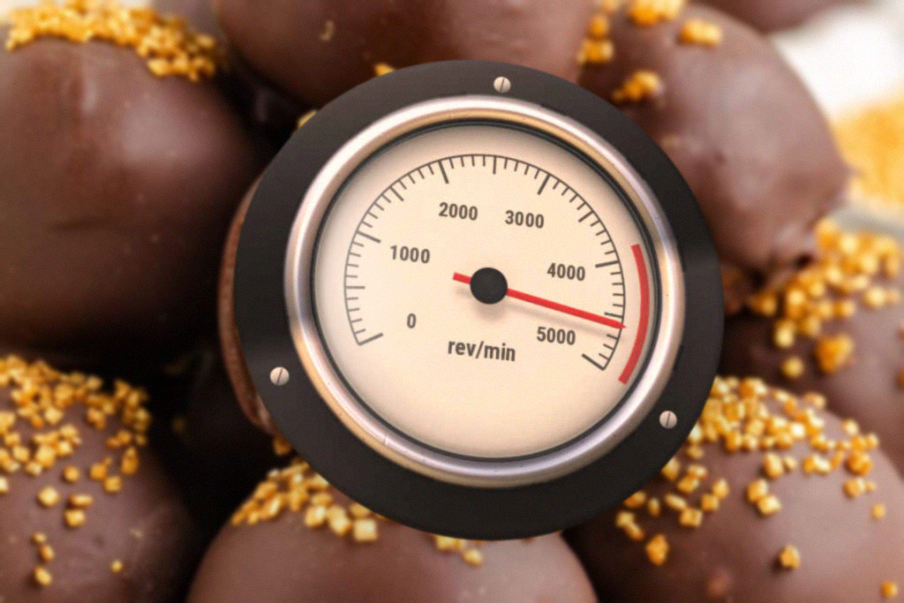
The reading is 4600 rpm
